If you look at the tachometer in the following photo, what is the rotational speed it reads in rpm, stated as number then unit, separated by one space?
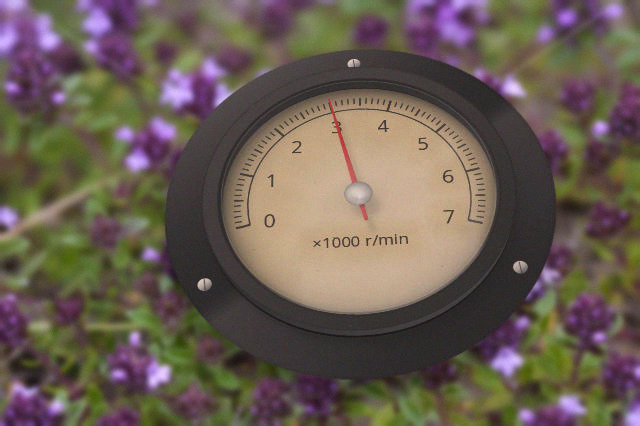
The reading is 3000 rpm
